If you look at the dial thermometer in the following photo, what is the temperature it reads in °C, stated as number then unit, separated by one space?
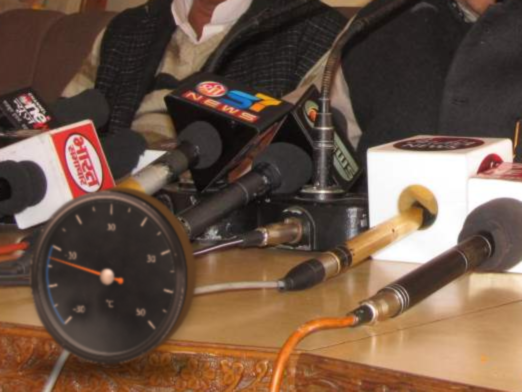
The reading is -12.5 °C
